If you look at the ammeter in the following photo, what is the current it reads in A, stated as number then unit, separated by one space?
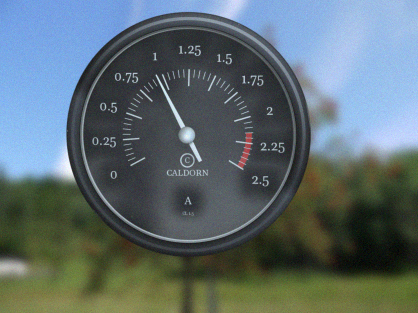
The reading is 0.95 A
